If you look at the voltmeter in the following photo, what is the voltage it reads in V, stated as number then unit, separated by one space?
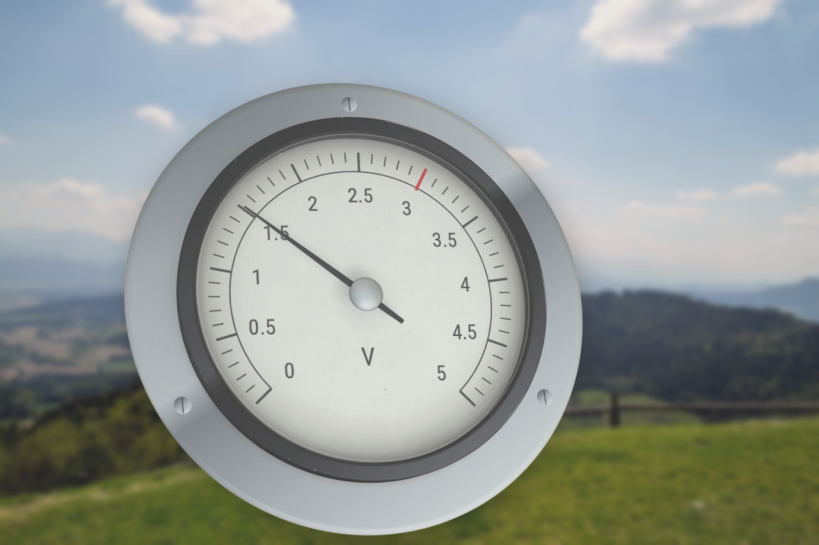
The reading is 1.5 V
